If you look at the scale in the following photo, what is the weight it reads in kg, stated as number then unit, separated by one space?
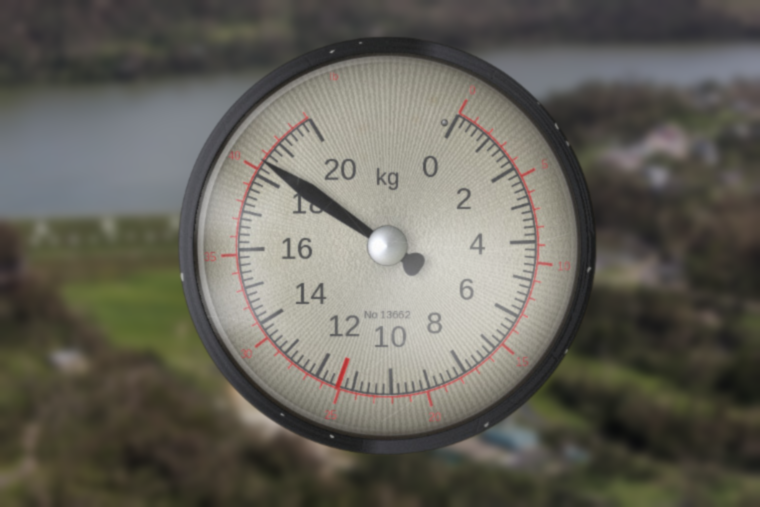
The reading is 18.4 kg
